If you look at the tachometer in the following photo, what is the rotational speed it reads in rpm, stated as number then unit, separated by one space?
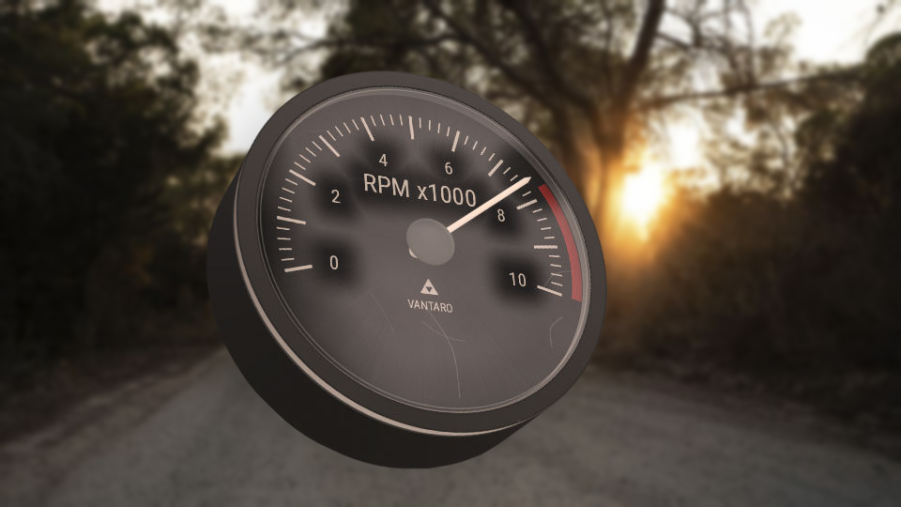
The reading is 7600 rpm
